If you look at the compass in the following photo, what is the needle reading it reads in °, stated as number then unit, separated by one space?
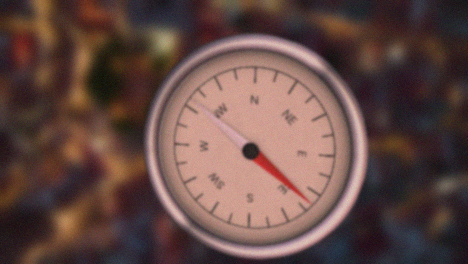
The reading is 127.5 °
